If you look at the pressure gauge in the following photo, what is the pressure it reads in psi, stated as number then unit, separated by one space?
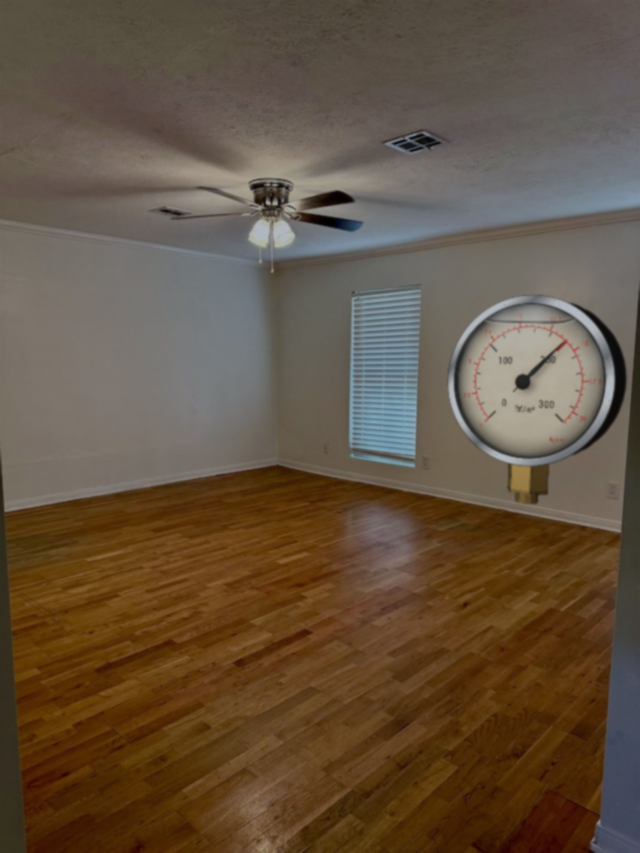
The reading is 200 psi
